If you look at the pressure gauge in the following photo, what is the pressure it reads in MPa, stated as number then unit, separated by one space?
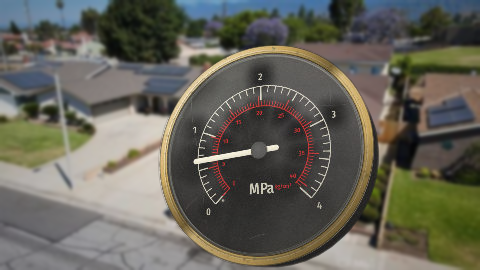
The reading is 0.6 MPa
